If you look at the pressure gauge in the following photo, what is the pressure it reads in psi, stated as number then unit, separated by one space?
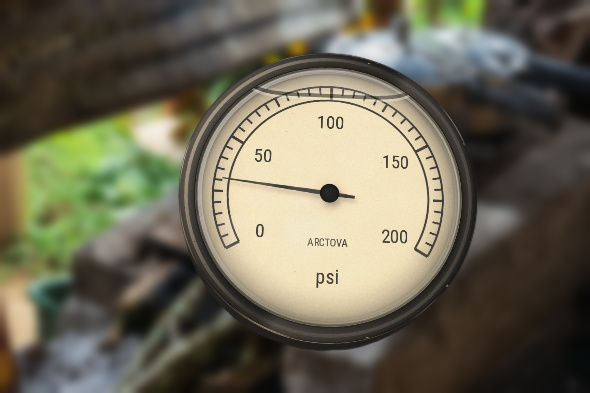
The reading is 30 psi
